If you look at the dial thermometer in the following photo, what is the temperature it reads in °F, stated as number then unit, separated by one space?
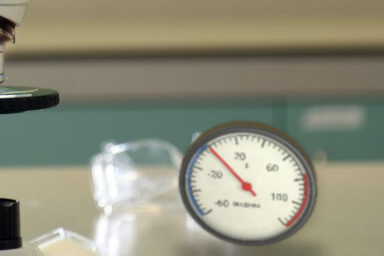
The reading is 0 °F
